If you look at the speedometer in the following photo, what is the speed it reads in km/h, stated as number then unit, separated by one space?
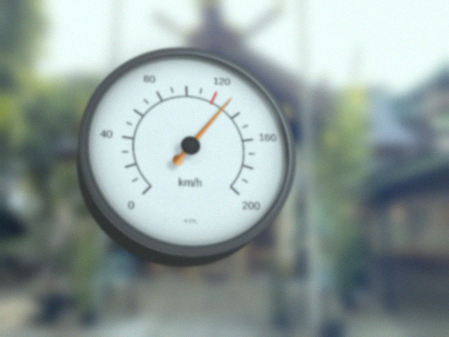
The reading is 130 km/h
